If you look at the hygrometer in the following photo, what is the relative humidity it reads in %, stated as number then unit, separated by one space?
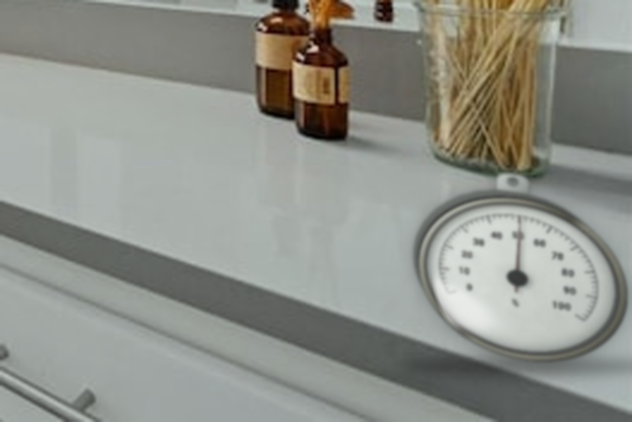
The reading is 50 %
